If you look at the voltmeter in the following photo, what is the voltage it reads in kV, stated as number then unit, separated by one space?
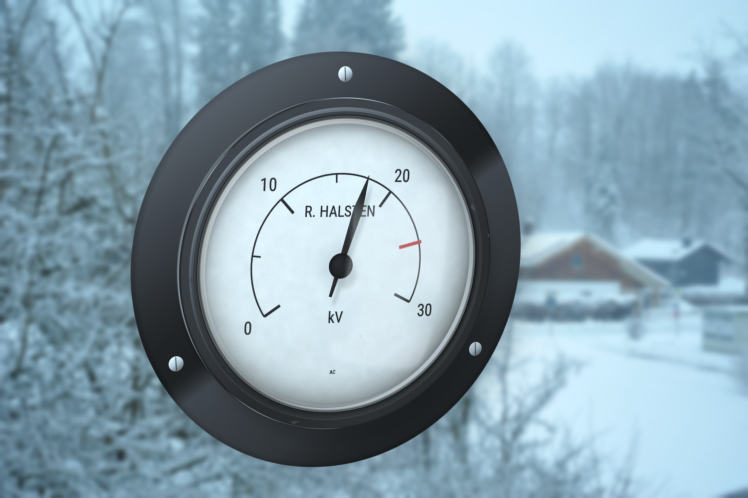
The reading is 17.5 kV
